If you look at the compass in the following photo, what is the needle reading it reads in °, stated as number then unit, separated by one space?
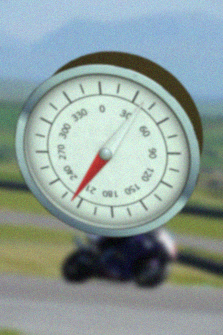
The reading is 217.5 °
